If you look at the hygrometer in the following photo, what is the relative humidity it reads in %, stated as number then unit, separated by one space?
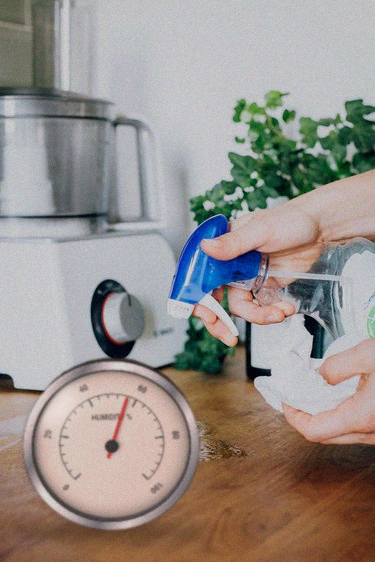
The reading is 56 %
